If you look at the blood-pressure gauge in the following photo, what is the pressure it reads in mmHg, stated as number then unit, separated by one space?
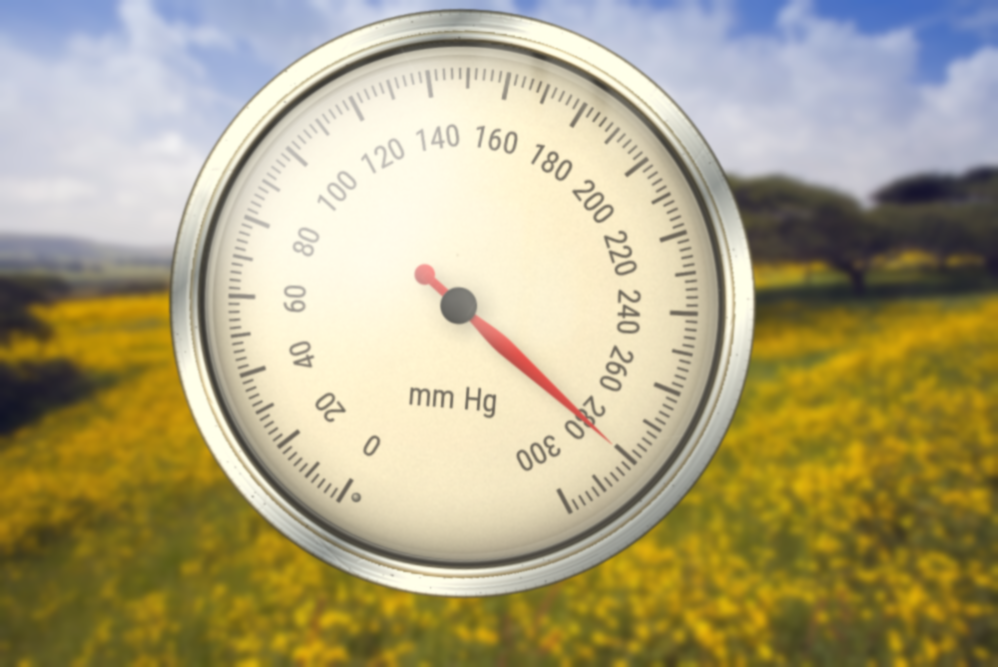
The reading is 280 mmHg
